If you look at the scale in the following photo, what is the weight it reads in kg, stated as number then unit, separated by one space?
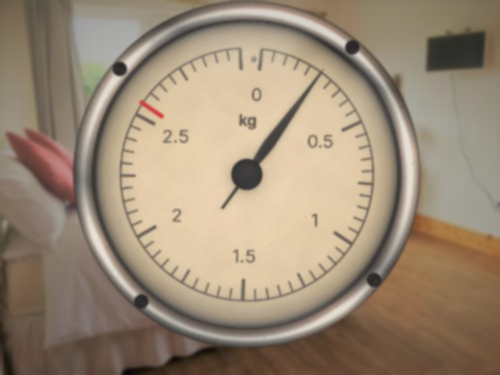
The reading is 0.25 kg
